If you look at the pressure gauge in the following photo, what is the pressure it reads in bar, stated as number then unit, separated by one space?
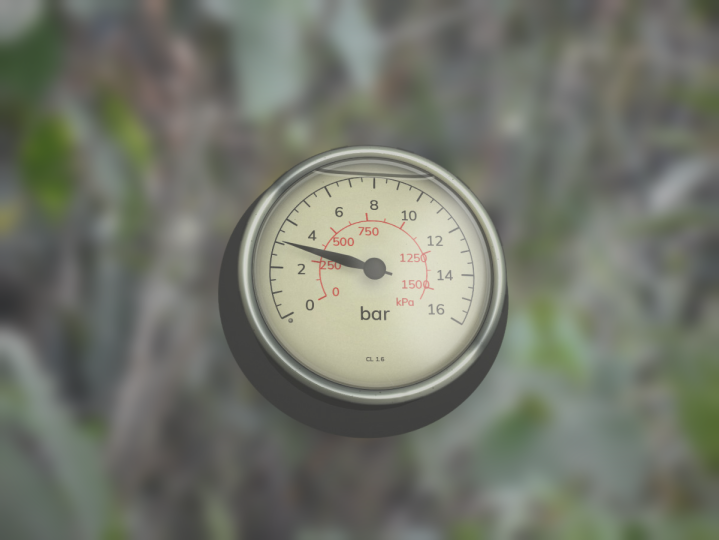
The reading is 3 bar
